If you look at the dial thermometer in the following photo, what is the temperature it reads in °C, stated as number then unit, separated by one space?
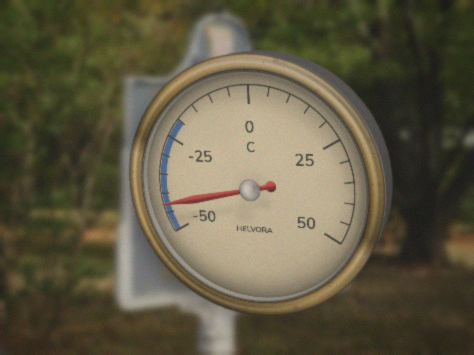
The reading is -42.5 °C
